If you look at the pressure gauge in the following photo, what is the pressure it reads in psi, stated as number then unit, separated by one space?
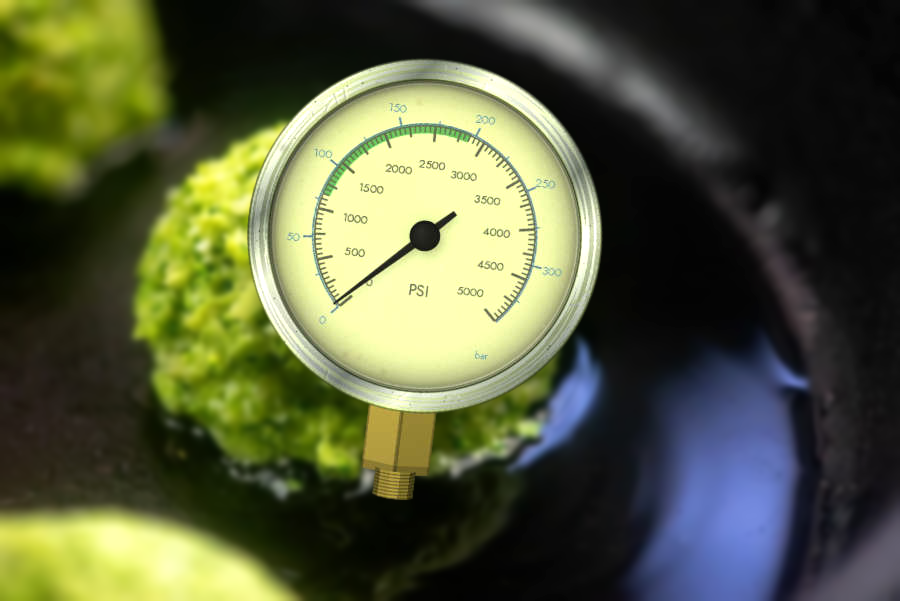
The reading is 50 psi
